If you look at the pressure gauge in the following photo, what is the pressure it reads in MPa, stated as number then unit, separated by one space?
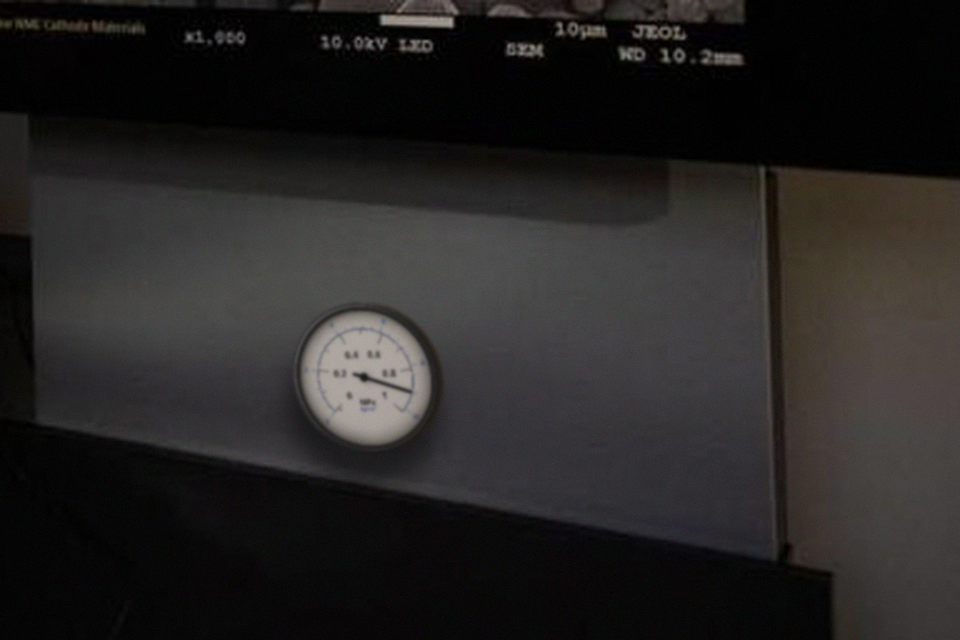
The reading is 0.9 MPa
